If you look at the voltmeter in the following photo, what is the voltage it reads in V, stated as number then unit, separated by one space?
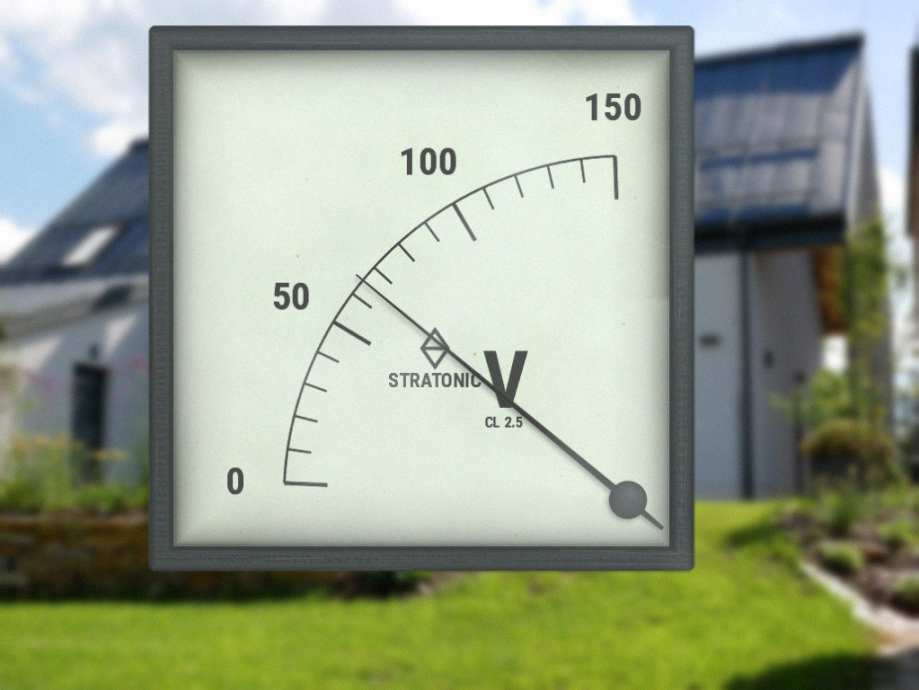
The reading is 65 V
